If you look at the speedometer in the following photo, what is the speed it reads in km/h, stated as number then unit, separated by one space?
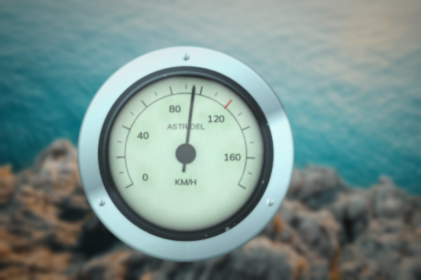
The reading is 95 km/h
